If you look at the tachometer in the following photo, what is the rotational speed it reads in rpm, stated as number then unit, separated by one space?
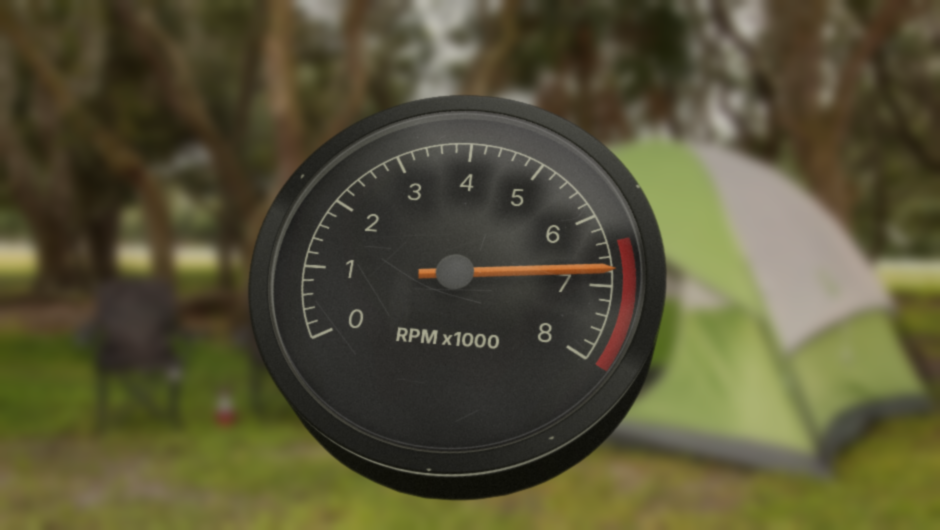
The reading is 6800 rpm
